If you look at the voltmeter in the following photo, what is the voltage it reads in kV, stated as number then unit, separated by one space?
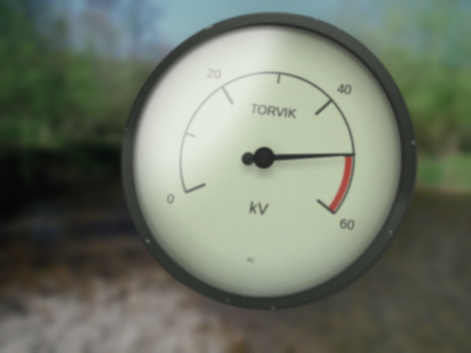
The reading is 50 kV
